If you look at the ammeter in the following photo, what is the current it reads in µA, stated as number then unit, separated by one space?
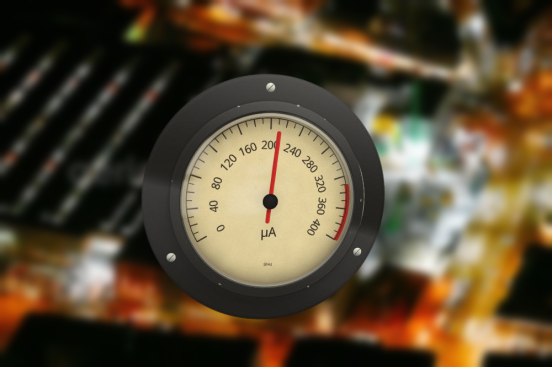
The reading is 210 µA
